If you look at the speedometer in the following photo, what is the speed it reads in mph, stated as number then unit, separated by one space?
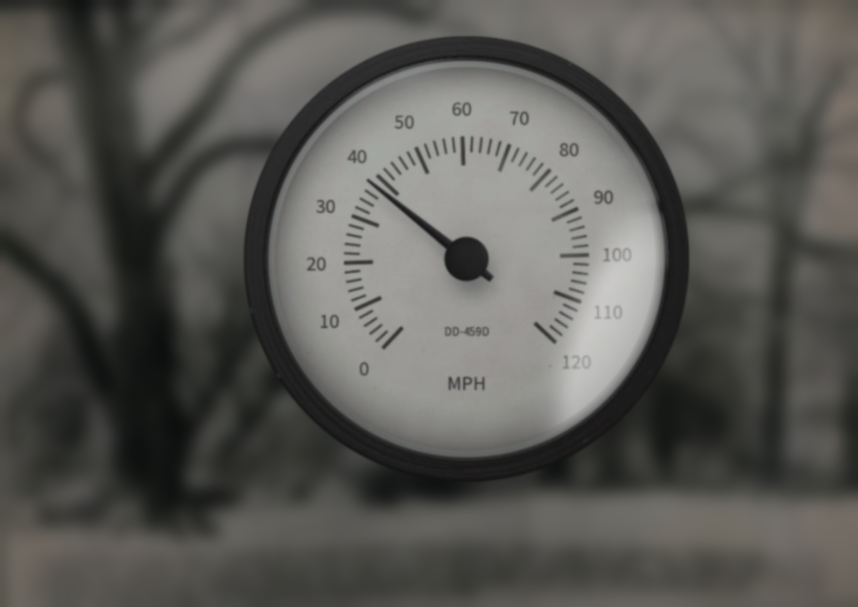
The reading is 38 mph
